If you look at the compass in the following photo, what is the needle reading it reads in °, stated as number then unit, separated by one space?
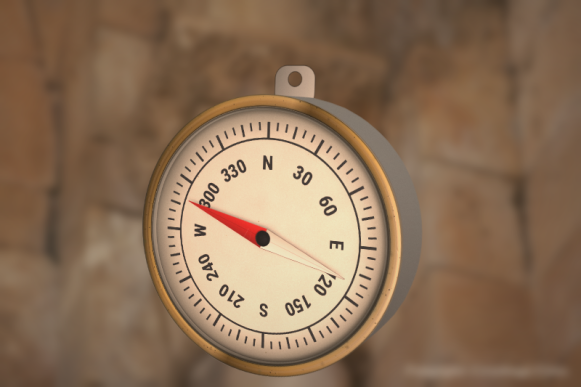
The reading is 290 °
